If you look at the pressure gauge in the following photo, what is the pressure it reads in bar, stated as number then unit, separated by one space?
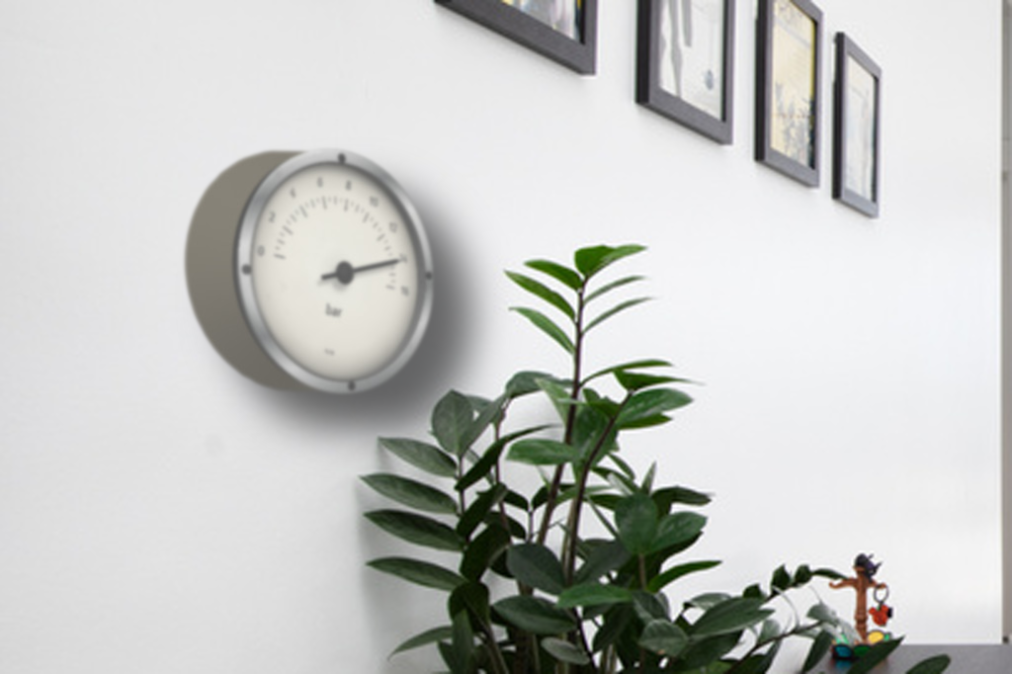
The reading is 14 bar
